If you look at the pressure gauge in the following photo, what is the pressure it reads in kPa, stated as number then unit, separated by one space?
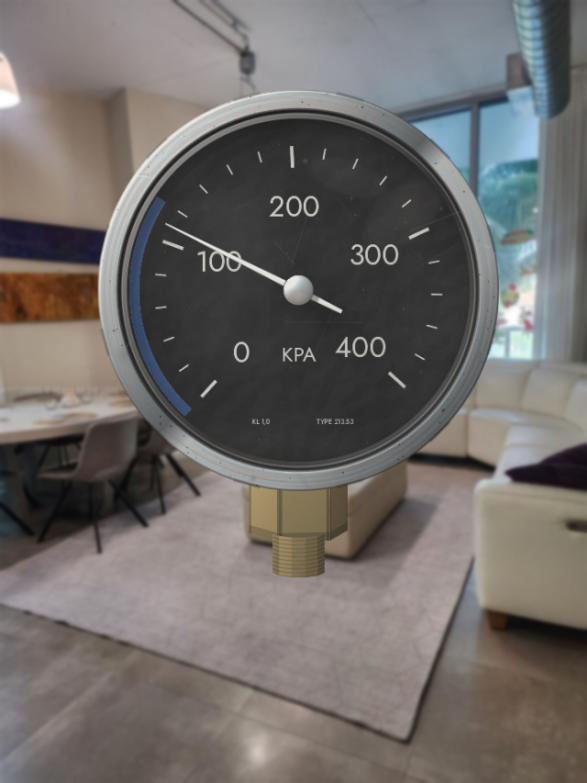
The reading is 110 kPa
